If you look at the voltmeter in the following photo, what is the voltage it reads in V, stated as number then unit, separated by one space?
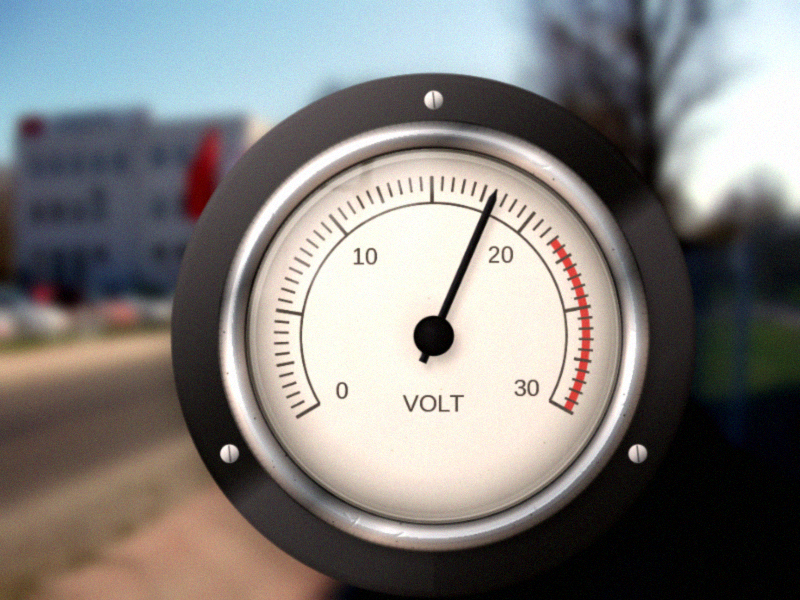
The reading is 18 V
